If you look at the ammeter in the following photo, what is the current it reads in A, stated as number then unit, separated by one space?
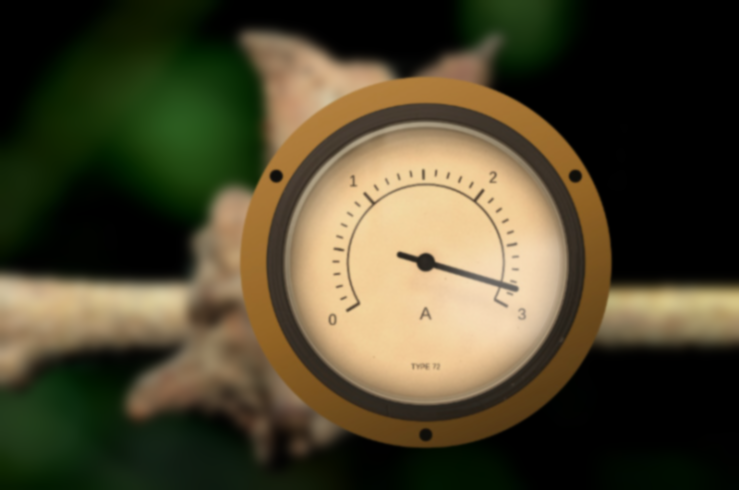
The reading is 2.85 A
